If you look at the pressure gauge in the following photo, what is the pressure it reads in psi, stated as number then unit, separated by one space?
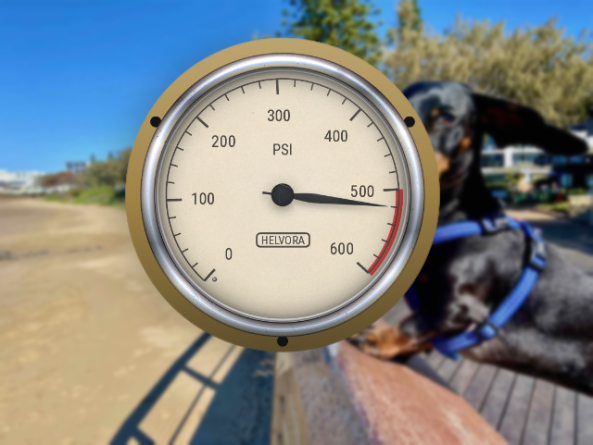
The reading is 520 psi
